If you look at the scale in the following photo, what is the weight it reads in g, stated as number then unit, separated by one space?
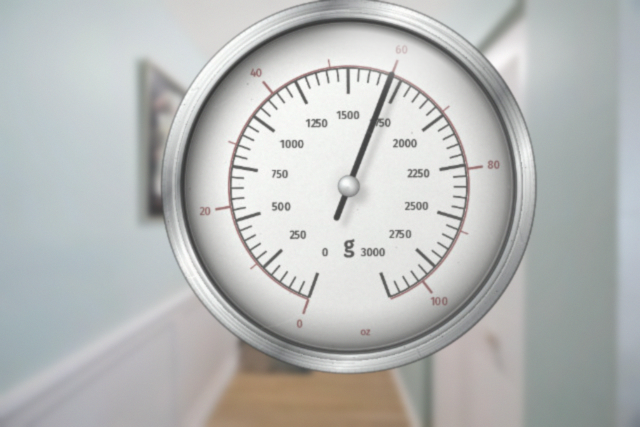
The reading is 1700 g
